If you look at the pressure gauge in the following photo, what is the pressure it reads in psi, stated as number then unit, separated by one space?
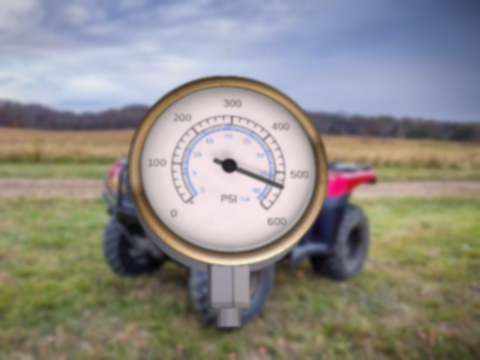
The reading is 540 psi
